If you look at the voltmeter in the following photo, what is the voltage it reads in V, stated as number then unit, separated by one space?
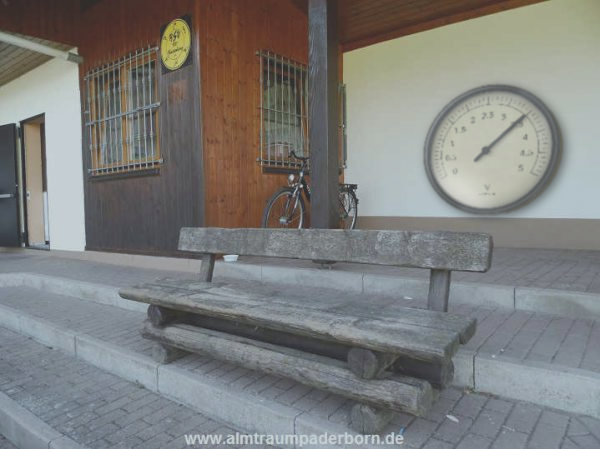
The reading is 3.5 V
